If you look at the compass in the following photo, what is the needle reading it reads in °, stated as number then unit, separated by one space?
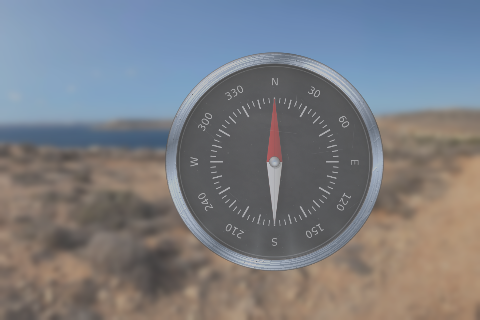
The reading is 0 °
